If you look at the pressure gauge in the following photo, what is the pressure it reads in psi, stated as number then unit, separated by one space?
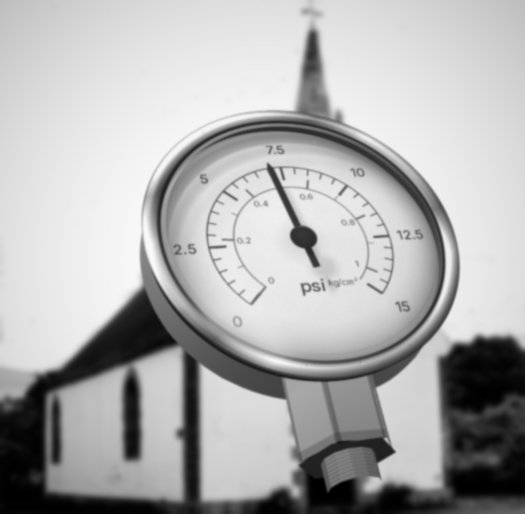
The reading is 7 psi
